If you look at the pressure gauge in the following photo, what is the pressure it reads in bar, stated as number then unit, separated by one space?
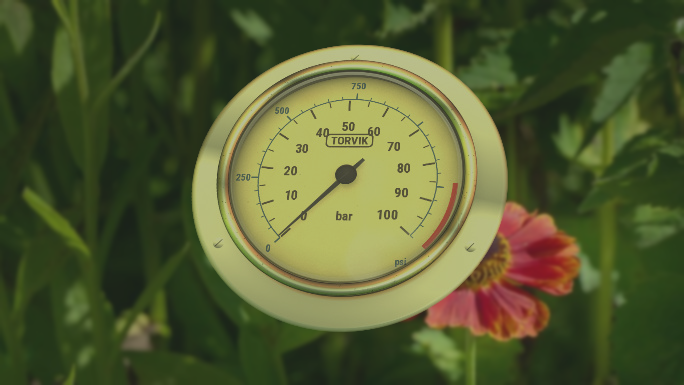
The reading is 0 bar
